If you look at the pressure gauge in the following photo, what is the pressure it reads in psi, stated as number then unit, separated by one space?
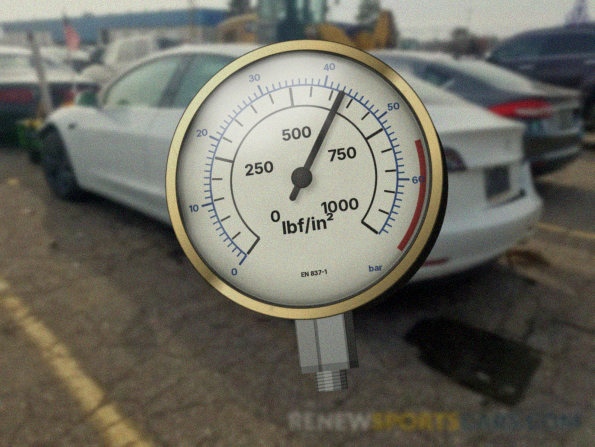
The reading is 625 psi
